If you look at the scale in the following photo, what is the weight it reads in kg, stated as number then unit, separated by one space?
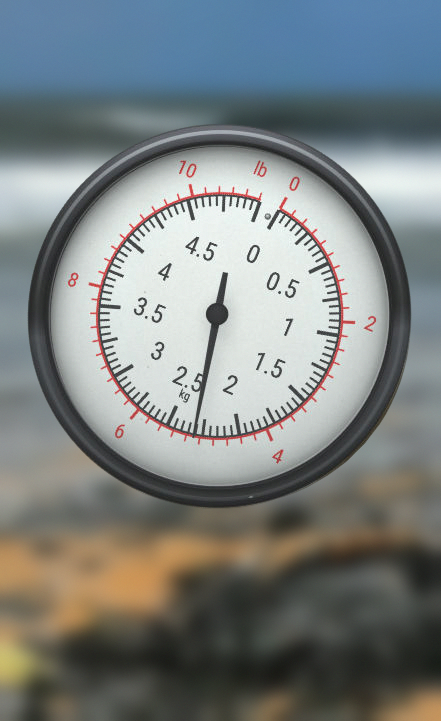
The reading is 2.3 kg
